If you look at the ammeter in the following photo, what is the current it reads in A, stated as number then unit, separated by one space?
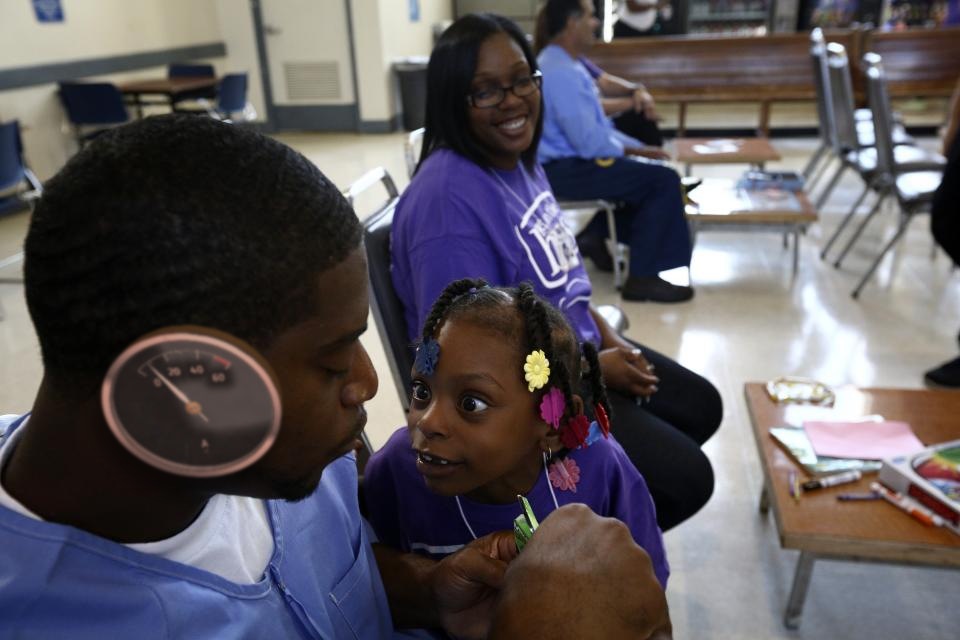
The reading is 10 A
